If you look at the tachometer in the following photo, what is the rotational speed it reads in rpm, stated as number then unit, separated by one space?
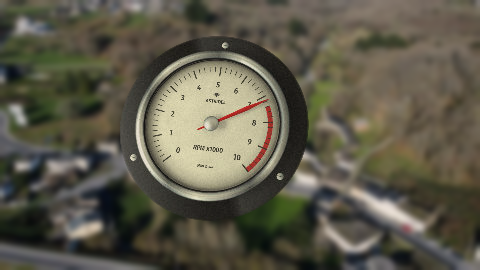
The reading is 7200 rpm
